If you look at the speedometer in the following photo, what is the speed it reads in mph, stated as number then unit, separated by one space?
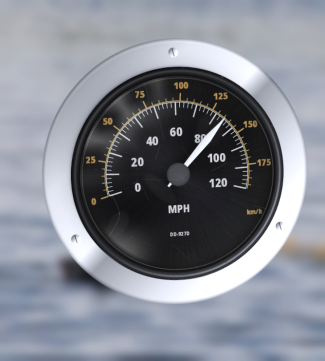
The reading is 84 mph
